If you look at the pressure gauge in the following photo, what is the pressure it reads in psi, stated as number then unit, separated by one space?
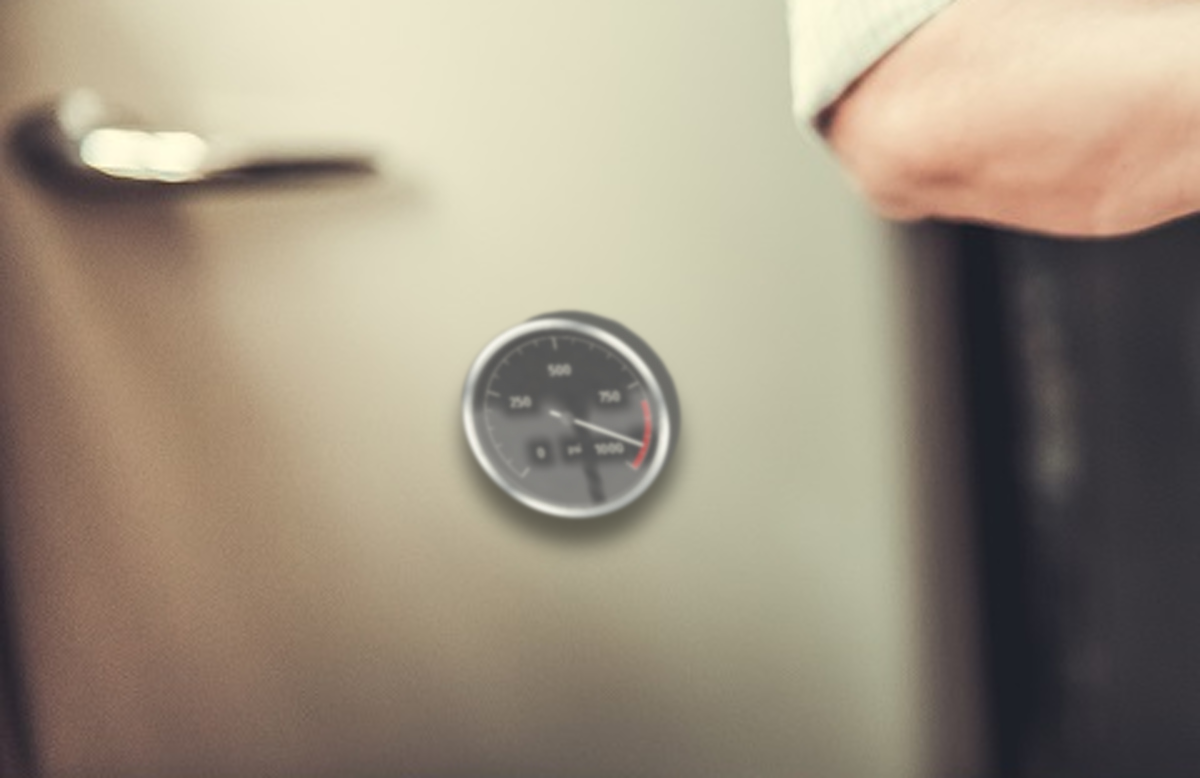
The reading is 925 psi
